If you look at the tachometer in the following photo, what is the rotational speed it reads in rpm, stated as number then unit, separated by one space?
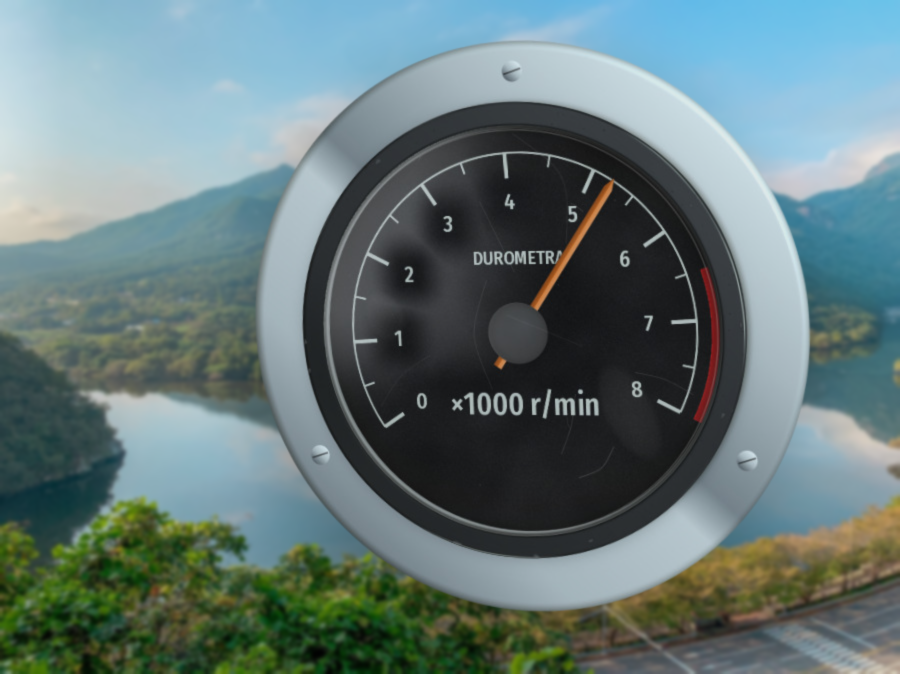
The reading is 5250 rpm
